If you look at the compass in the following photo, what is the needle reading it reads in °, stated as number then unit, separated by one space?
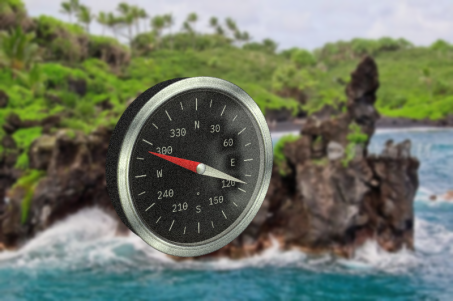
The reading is 292.5 °
